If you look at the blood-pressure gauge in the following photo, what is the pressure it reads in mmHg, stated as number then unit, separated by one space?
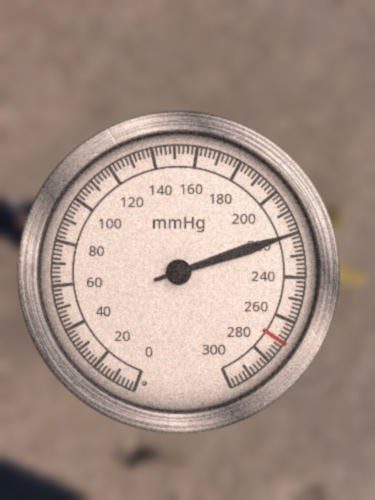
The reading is 220 mmHg
